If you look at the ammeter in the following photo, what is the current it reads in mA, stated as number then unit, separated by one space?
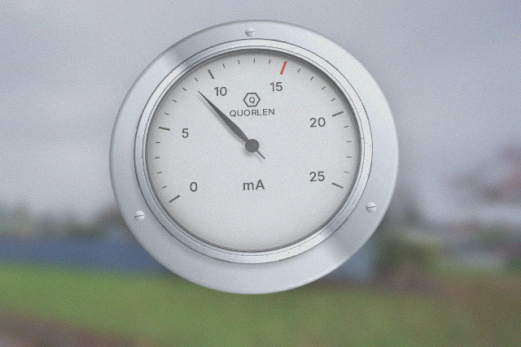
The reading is 8.5 mA
